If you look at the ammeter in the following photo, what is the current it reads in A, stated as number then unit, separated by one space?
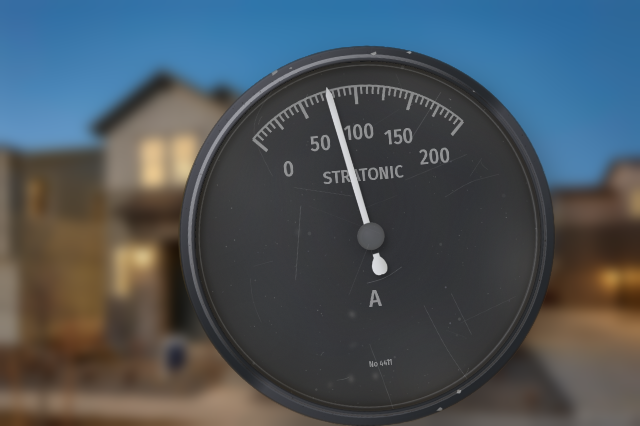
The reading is 75 A
